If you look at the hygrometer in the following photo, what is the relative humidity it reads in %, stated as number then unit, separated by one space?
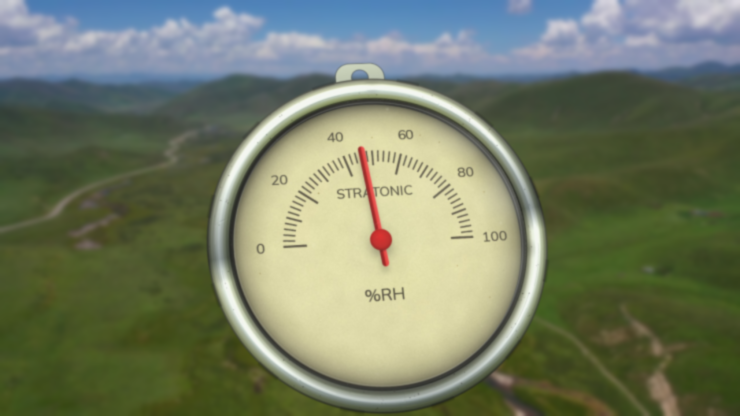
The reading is 46 %
